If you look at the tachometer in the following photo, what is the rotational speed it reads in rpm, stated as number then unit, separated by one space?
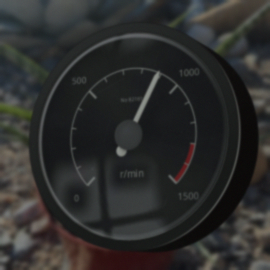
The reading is 900 rpm
